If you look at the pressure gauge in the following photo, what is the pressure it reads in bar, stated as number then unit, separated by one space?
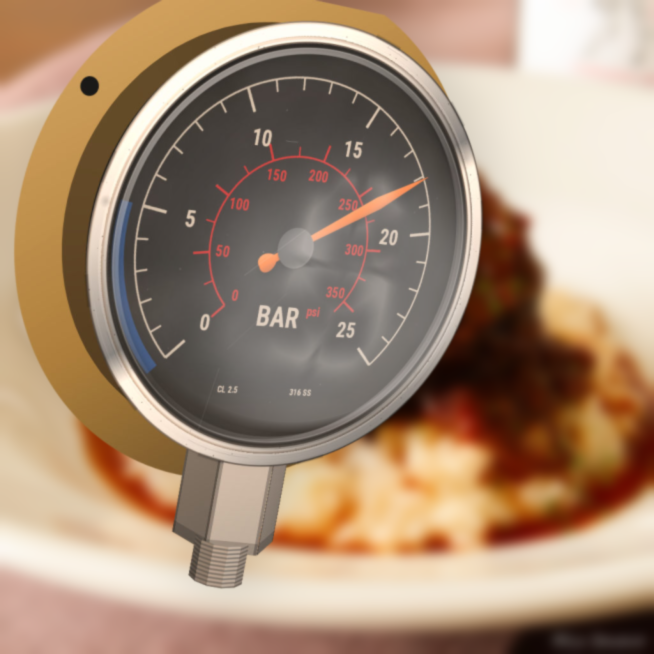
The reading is 18 bar
